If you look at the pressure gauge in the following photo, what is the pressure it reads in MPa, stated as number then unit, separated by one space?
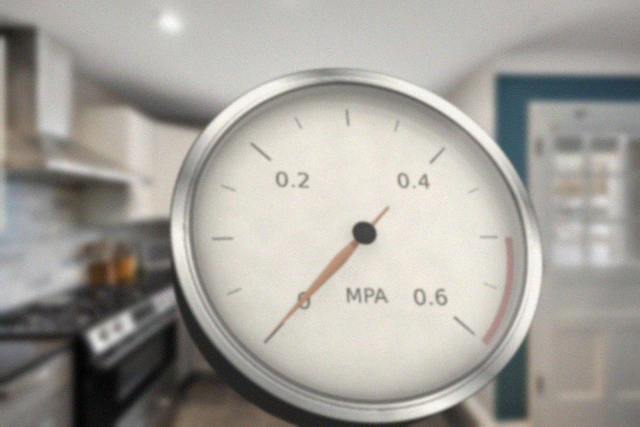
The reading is 0 MPa
